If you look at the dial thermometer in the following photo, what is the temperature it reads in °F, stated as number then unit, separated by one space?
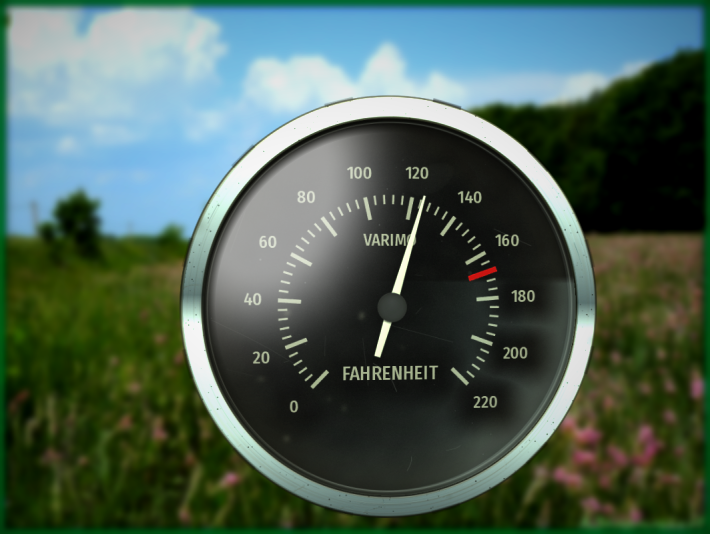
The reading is 124 °F
